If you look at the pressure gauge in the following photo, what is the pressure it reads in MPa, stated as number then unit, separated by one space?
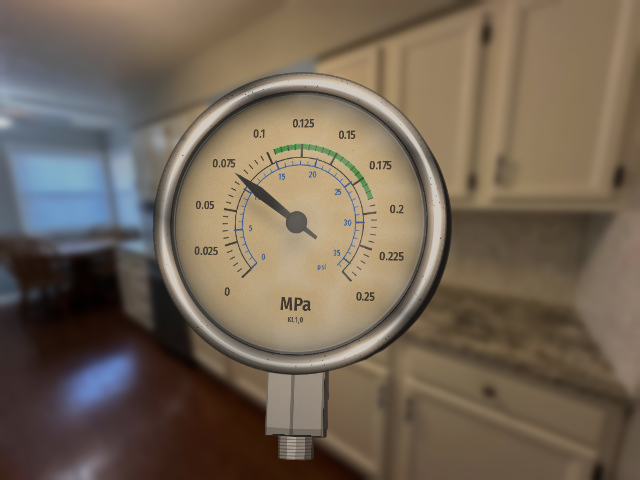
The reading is 0.075 MPa
